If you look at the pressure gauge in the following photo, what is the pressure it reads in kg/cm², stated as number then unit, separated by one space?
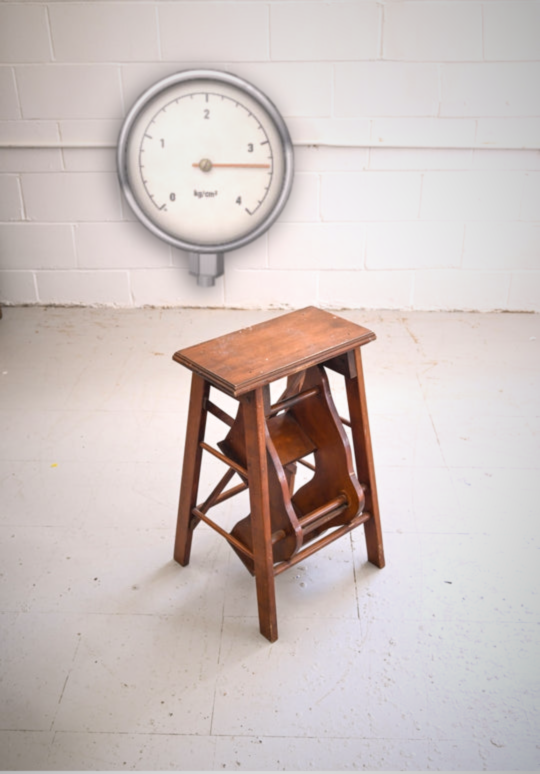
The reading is 3.3 kg/cm²
